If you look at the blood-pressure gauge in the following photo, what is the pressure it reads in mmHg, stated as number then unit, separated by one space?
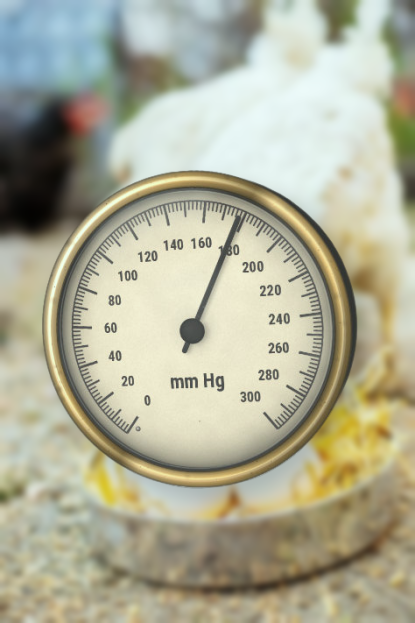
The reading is 178 mmHg
